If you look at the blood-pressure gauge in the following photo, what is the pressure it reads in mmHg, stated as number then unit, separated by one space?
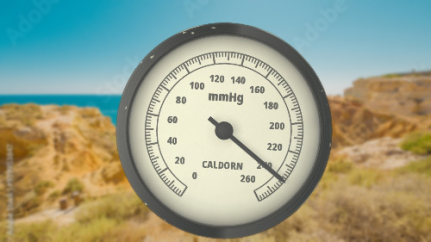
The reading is 240 mmHg
